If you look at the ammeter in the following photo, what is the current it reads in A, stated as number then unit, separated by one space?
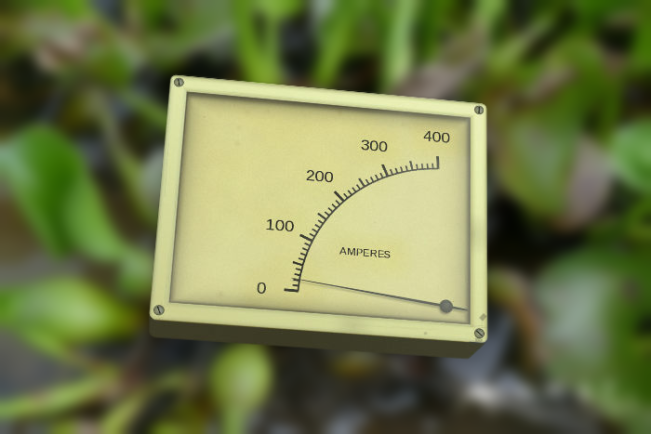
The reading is 20 A
